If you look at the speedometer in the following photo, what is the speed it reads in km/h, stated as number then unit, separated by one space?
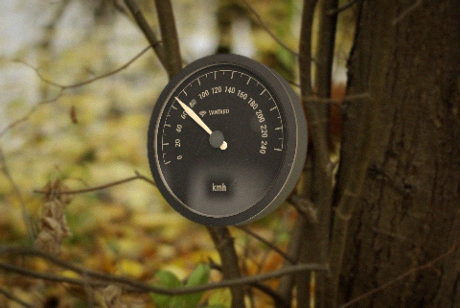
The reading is 70 km/h
